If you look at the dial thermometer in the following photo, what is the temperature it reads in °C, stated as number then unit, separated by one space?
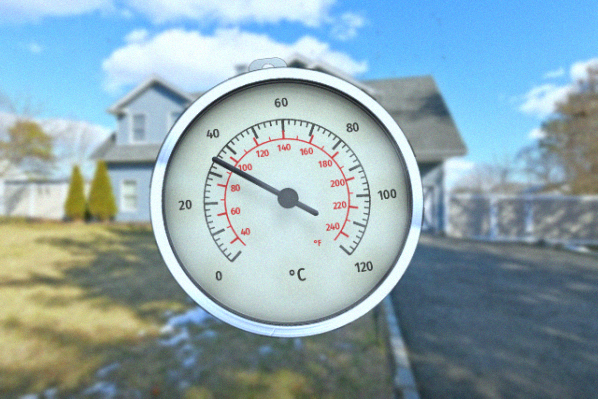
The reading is 34 °C
